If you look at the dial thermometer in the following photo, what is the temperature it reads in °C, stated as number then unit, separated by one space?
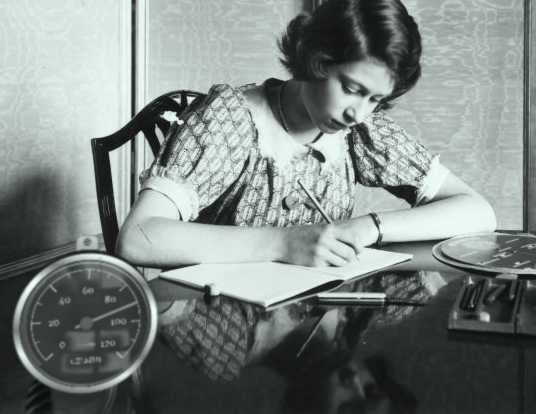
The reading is 90 °C
